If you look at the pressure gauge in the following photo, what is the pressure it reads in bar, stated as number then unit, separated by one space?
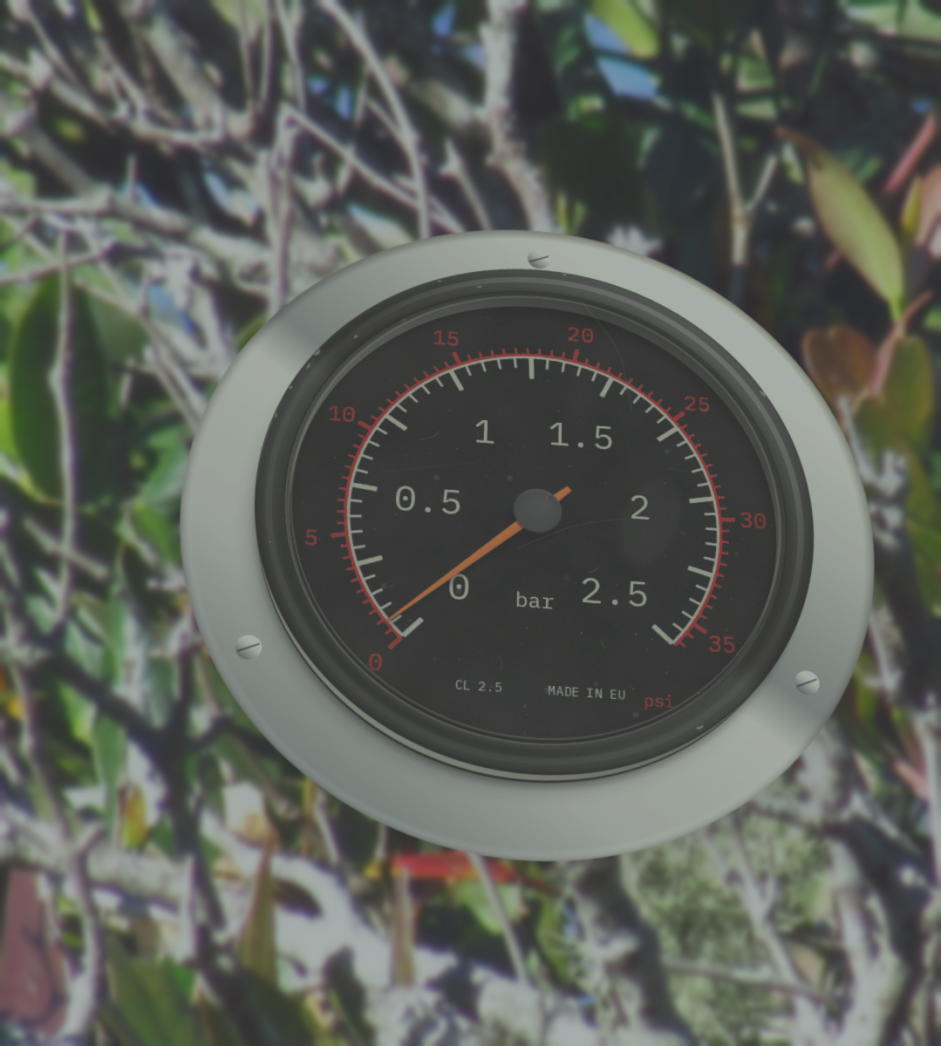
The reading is 0.05 bar
